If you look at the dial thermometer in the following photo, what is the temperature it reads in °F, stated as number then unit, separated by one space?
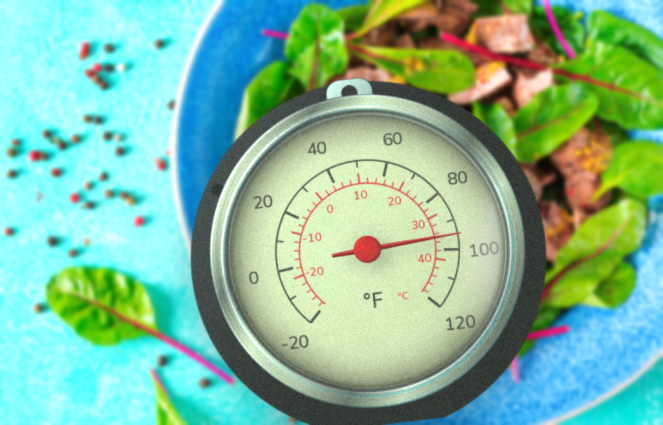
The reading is 95 °F
